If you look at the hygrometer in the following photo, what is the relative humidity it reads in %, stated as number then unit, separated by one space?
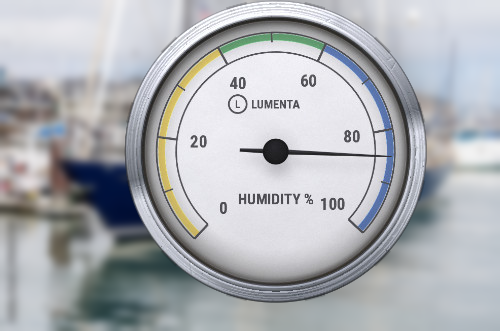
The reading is 85 %
